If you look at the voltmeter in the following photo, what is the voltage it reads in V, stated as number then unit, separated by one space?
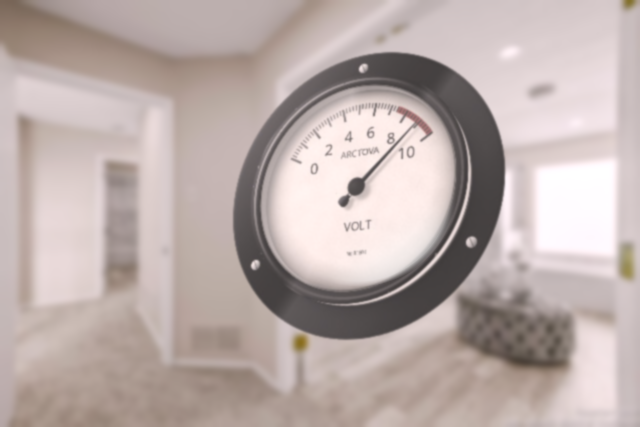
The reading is 9 V
